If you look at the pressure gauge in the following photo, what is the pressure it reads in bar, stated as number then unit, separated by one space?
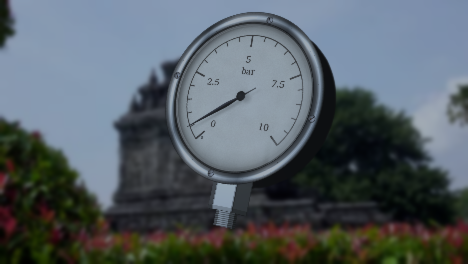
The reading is 0.5 bar
